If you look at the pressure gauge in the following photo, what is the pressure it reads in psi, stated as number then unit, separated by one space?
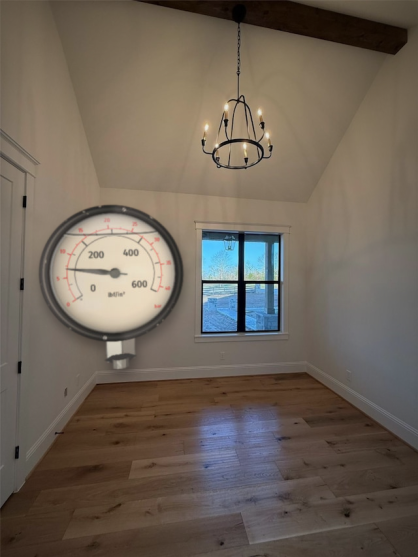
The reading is 100 psi
